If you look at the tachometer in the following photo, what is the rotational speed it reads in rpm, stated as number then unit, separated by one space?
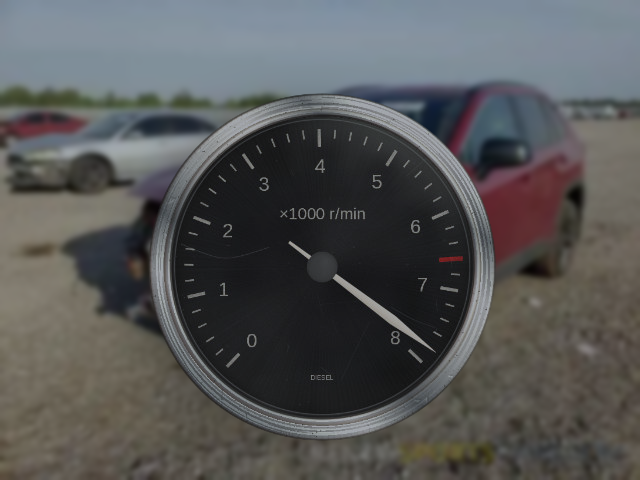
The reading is 7800 rpm
